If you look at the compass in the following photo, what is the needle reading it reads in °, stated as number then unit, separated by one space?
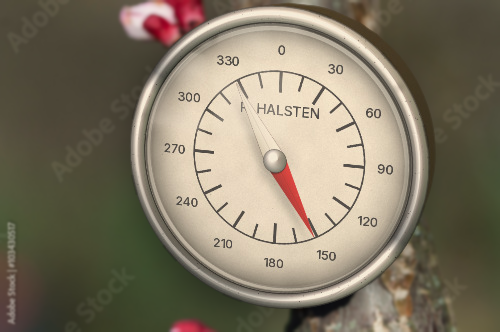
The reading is 150 °
